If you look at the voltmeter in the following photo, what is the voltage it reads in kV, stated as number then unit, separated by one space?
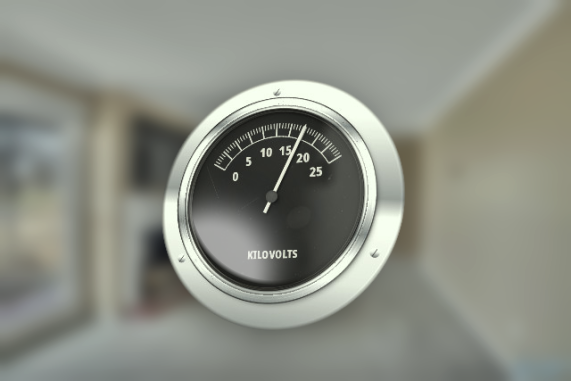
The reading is 17.5 kV
